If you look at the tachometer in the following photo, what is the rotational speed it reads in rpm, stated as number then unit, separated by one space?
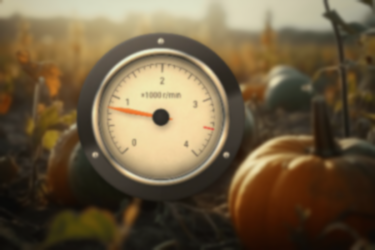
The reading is 800 rpm
